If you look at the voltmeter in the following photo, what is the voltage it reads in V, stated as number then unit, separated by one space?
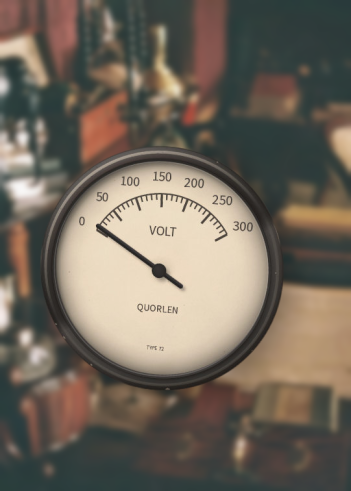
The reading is 10 V
